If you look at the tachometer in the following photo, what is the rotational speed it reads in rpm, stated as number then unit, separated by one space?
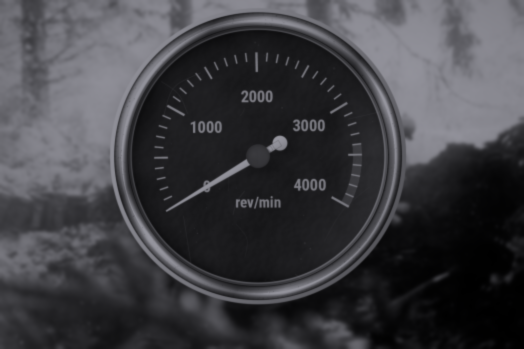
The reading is 0 rpm
